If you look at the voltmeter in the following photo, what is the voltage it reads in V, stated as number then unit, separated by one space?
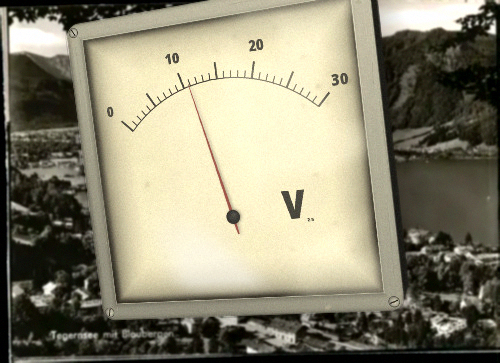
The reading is 11 V
